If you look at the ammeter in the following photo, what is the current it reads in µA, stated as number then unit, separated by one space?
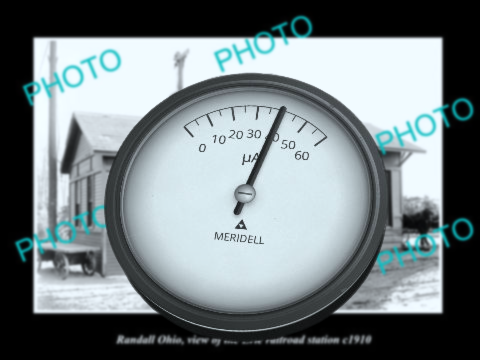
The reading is 40 µA
